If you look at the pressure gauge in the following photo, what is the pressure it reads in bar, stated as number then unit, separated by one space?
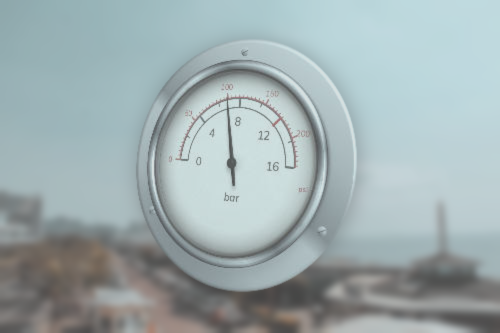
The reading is 7 bar
